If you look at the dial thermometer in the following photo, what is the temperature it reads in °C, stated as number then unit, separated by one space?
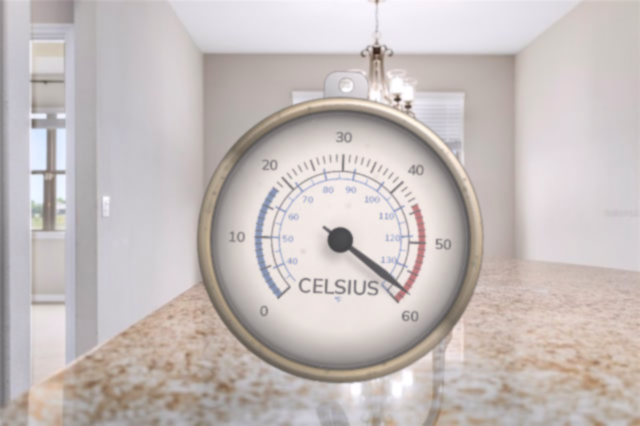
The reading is 58 °C
